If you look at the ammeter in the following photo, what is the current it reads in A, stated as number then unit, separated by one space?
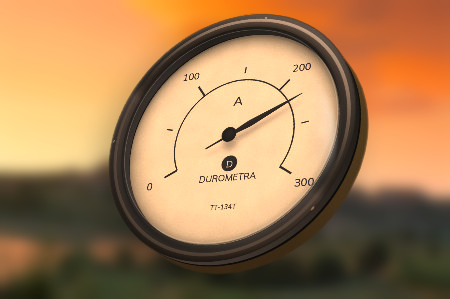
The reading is 225 A
